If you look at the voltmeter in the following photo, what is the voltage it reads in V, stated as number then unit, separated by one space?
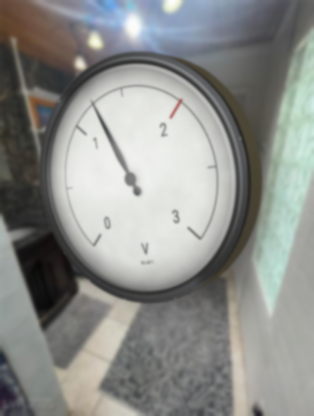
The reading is 1.25 V
